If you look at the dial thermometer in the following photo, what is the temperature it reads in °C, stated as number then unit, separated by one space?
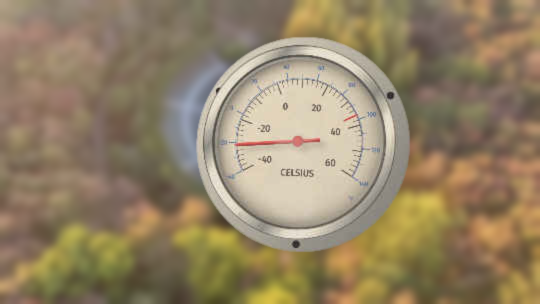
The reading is -30 °C
